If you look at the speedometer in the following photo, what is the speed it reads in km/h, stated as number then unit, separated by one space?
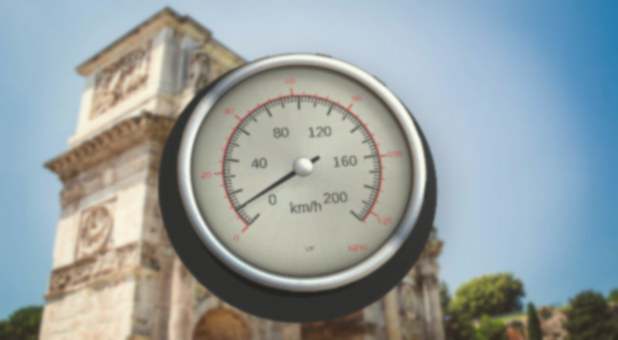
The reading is 10 km/h
